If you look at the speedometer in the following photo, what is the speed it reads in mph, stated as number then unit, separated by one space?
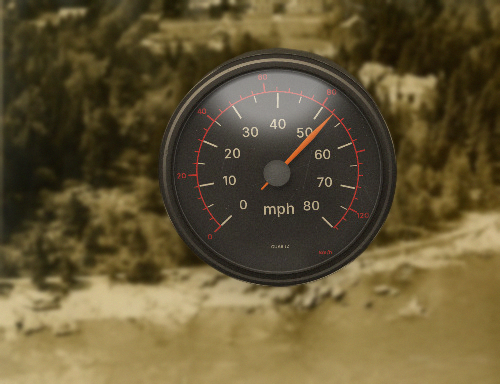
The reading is 52.5 mph
